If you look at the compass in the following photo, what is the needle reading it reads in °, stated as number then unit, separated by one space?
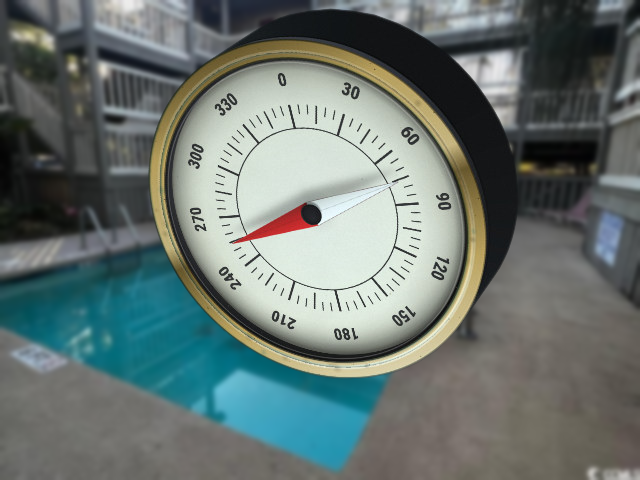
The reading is 255 °
